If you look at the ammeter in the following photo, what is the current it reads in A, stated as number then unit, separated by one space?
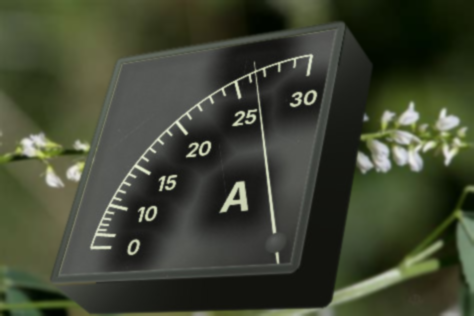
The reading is 26.5 A
